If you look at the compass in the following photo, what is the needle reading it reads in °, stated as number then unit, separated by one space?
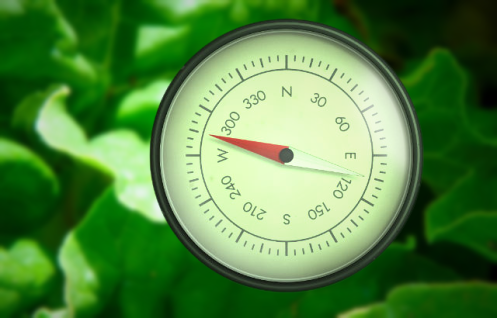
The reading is 285 °
